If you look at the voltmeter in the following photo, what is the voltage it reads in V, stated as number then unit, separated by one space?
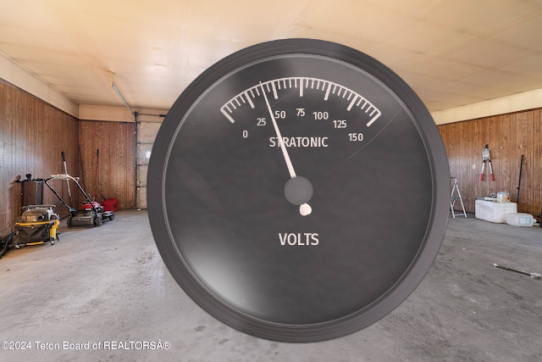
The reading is 40 V
